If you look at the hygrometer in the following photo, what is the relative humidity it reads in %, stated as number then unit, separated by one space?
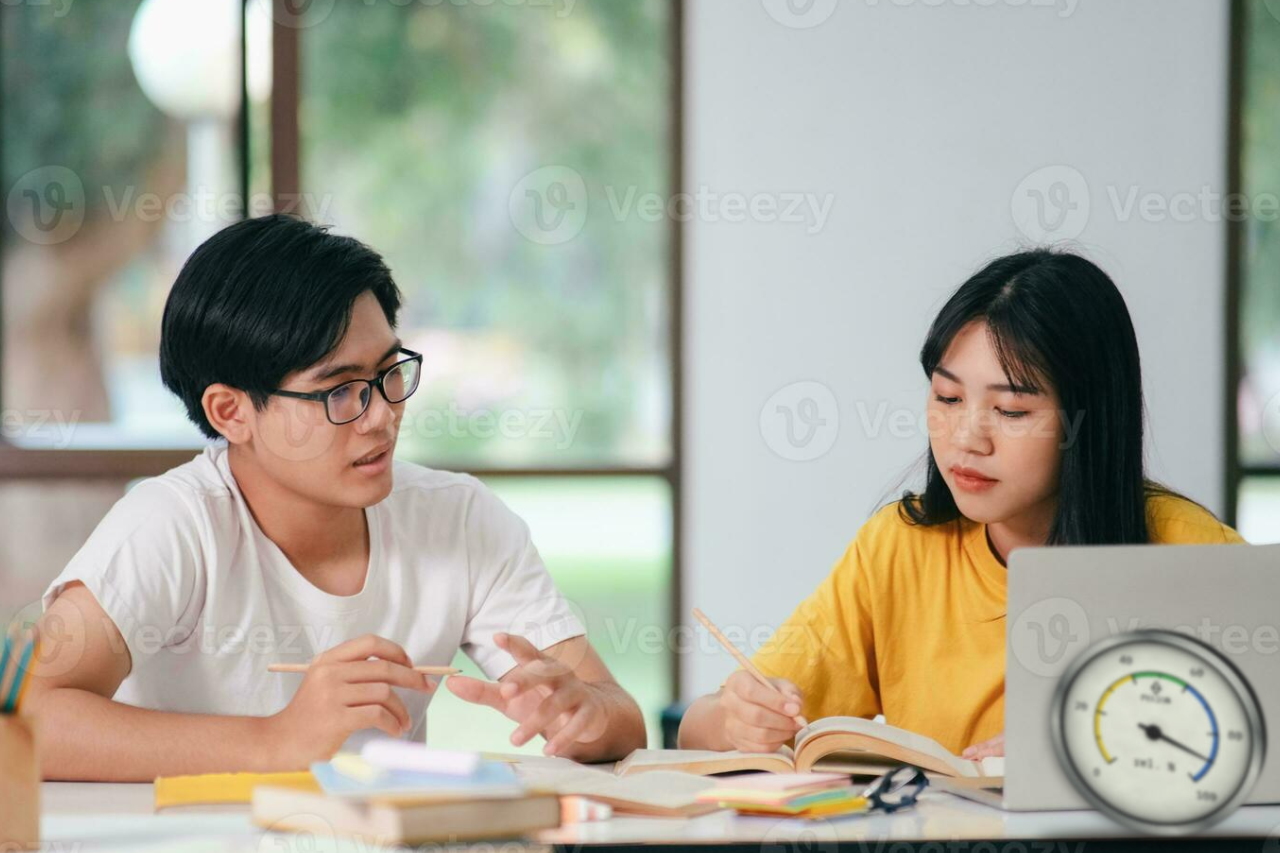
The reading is 90 %
